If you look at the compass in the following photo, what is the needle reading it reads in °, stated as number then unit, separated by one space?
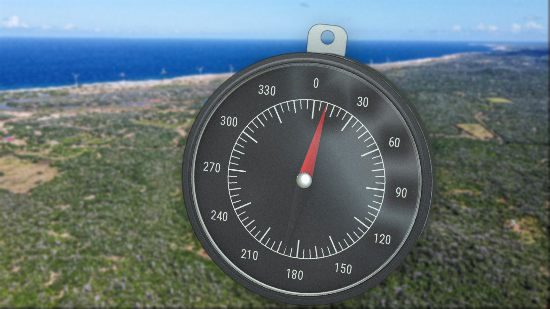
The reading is 10 °
